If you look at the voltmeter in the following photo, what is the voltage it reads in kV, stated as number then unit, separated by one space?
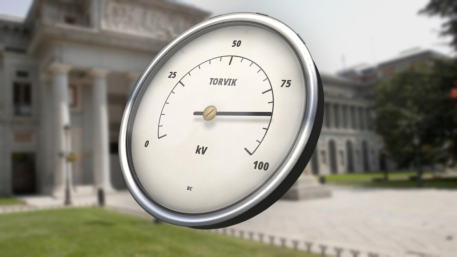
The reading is 85 kV
